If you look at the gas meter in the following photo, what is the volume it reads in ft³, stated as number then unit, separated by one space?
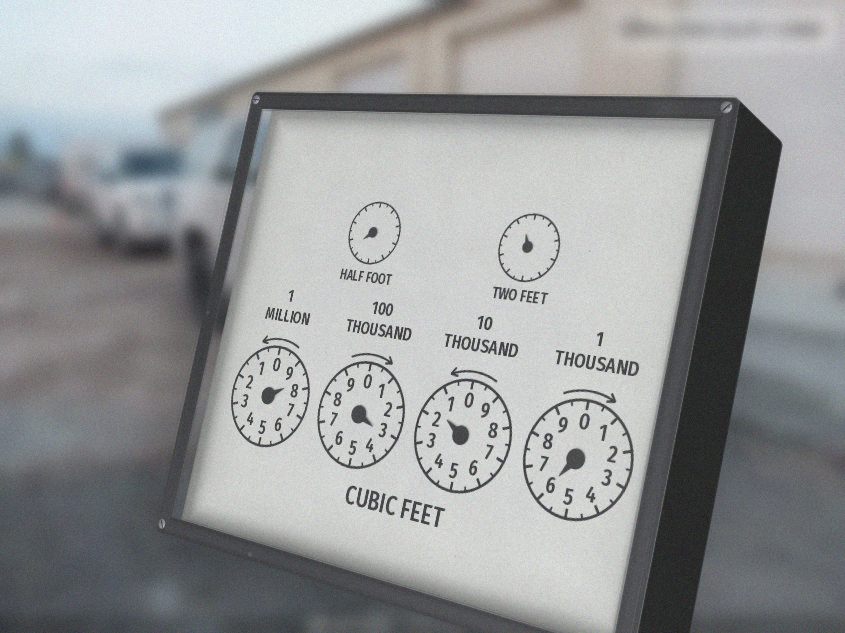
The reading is 831600 ft³
